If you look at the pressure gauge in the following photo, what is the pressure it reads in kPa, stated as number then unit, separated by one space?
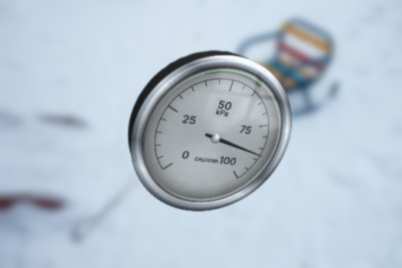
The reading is 87.5 kPa
